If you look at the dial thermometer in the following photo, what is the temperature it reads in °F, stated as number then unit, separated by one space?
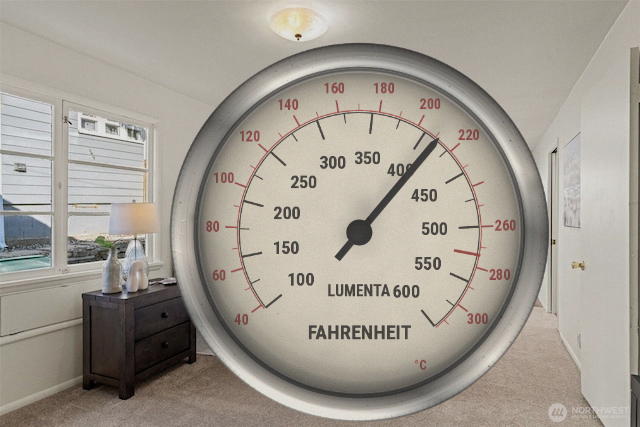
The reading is 412.5 °F
